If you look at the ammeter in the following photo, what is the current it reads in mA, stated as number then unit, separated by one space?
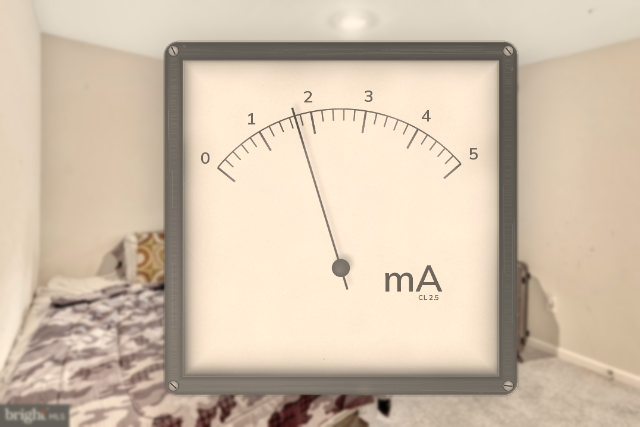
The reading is 1.7 mA
